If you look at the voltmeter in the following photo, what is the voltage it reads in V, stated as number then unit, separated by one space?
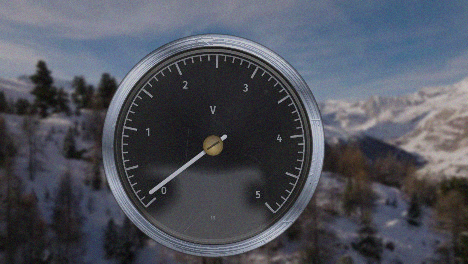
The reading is 0.1 V
